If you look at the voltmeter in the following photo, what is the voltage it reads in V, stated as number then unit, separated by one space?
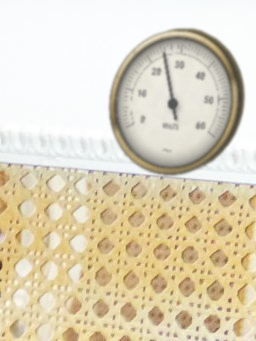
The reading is 25 V
